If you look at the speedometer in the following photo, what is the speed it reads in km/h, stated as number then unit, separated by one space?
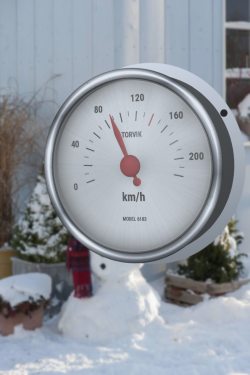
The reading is 90 km/h
